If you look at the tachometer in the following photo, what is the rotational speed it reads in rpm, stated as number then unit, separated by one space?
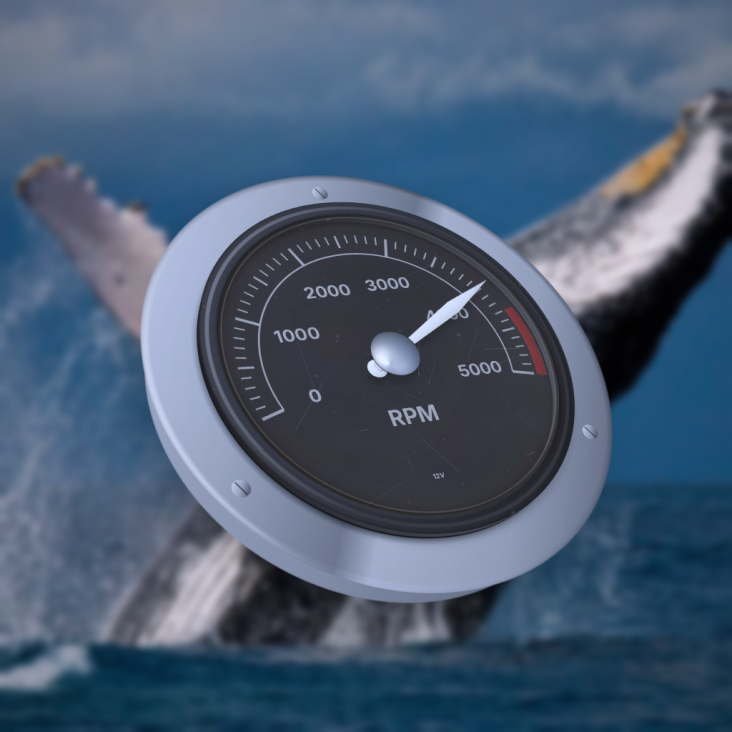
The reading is 4000 rpm
